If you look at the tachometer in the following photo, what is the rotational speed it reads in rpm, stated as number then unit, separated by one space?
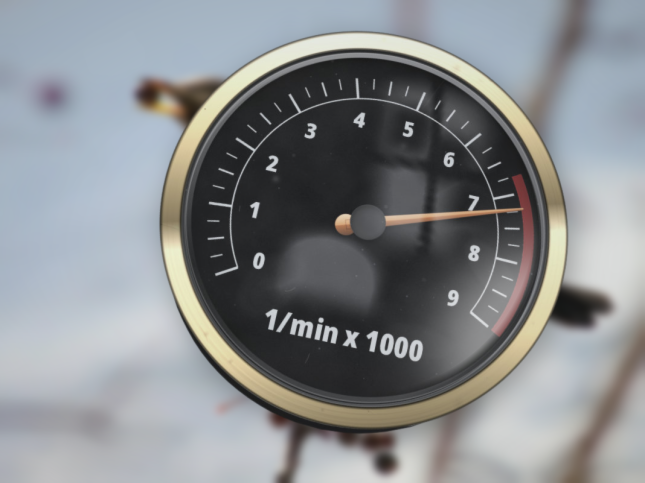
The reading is 7250 rpm
